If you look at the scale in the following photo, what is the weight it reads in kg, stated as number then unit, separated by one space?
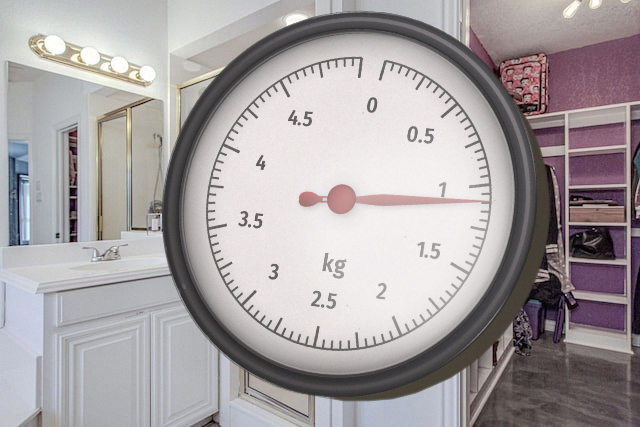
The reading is 1.1 kg
